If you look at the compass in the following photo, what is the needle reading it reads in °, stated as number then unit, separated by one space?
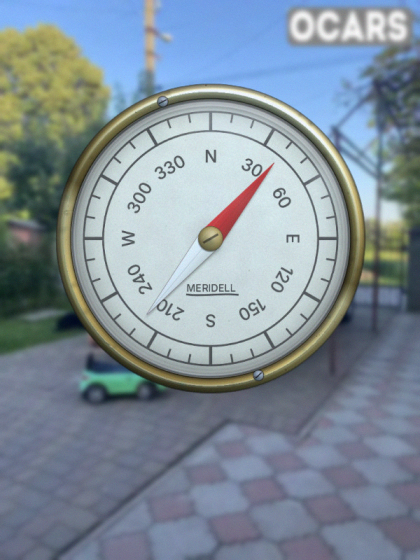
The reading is 40 °
